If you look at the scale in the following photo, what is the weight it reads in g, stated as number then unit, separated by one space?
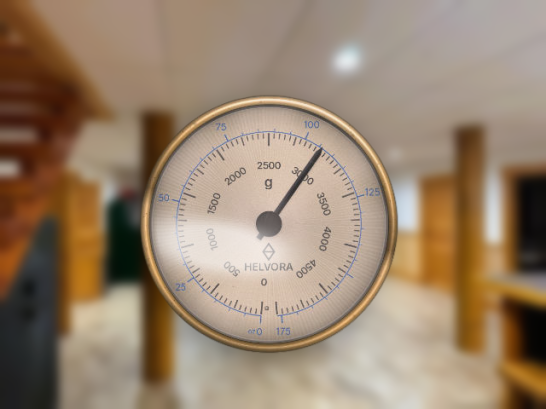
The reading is 3000 g
